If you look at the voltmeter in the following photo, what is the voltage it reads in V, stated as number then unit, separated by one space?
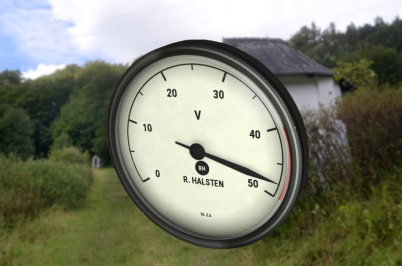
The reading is 47.5 V
